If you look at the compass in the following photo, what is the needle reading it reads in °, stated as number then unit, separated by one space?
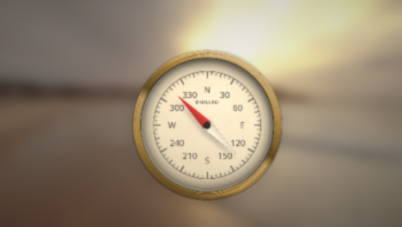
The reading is 315 °
